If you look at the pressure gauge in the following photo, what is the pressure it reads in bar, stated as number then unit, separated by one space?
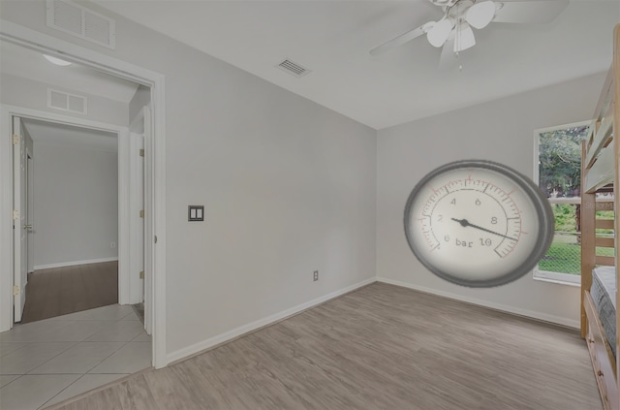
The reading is 9 bar
